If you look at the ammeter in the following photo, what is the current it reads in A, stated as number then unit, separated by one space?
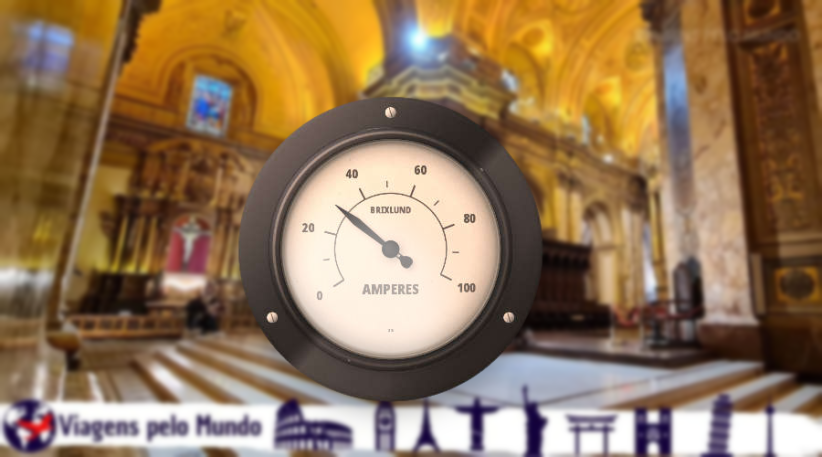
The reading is 30 A
